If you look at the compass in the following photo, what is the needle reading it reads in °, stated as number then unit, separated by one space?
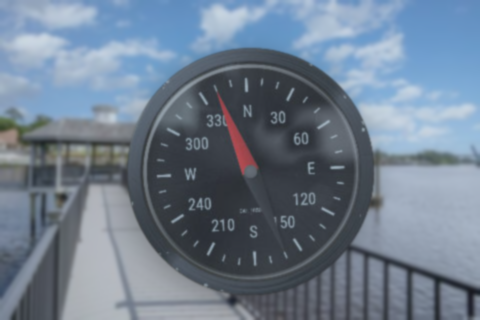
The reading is 340 °
